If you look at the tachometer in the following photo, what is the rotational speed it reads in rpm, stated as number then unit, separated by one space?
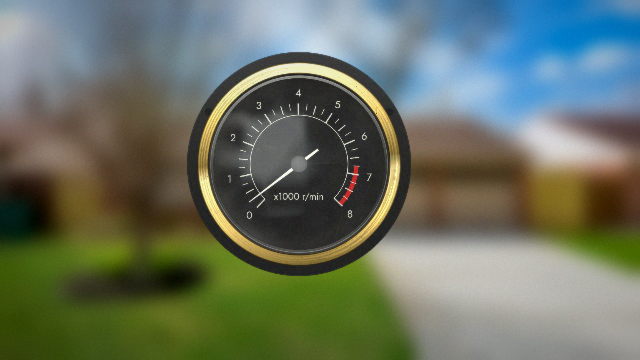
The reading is 250 rpm
